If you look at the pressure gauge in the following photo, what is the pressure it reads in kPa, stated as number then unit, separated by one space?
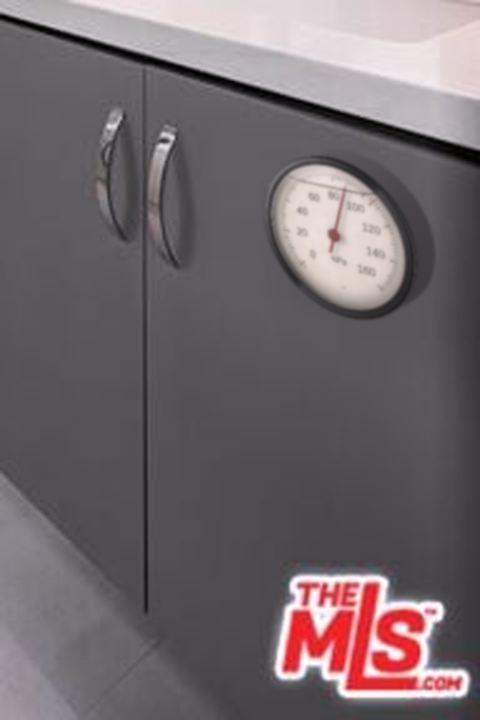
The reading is 90 kPa
